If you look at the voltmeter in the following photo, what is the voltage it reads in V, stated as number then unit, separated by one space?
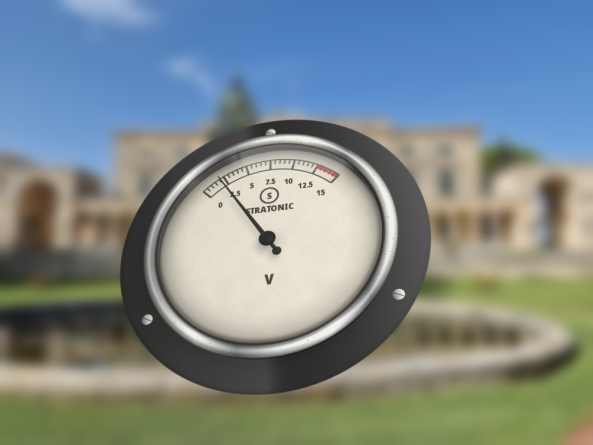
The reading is 2 V
